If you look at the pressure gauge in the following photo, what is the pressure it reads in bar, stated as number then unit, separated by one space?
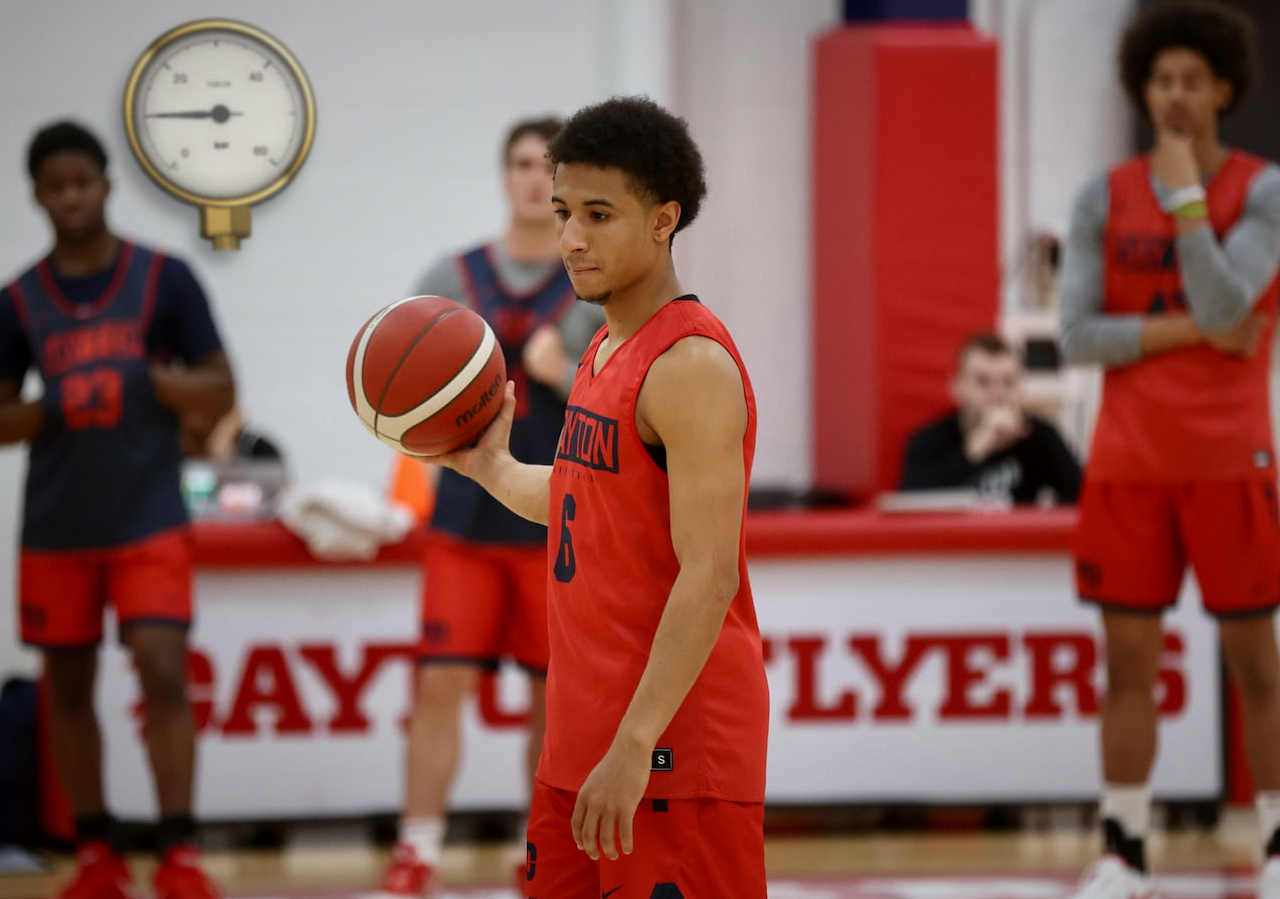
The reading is 10 bar
